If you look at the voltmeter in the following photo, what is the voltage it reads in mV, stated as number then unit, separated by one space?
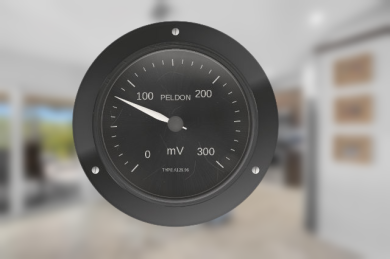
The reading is 80 mV
